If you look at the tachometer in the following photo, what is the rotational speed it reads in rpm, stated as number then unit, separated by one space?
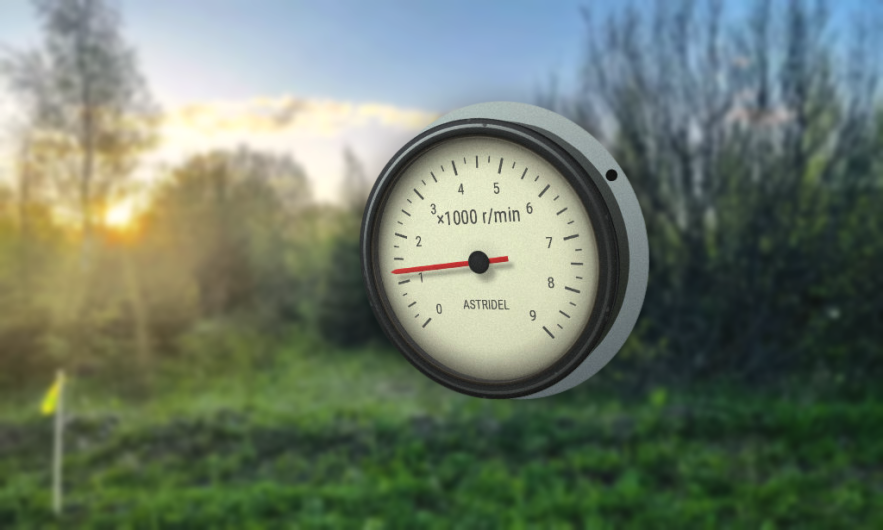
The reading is 1250 rpm
